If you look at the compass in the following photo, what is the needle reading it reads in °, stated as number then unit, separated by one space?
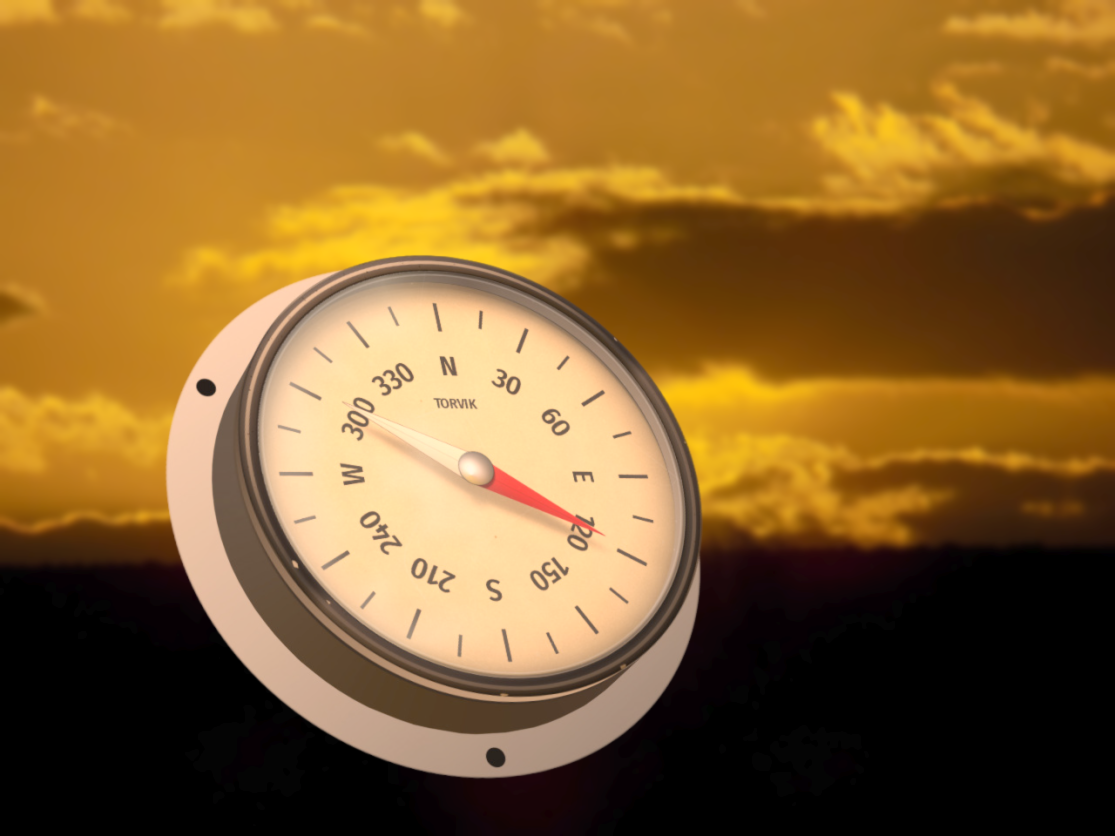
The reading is 120 °
